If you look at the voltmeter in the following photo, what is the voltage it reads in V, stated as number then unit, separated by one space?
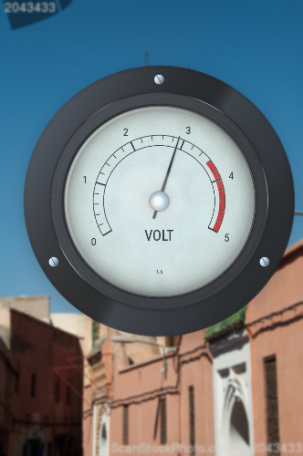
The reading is 2.9 V
